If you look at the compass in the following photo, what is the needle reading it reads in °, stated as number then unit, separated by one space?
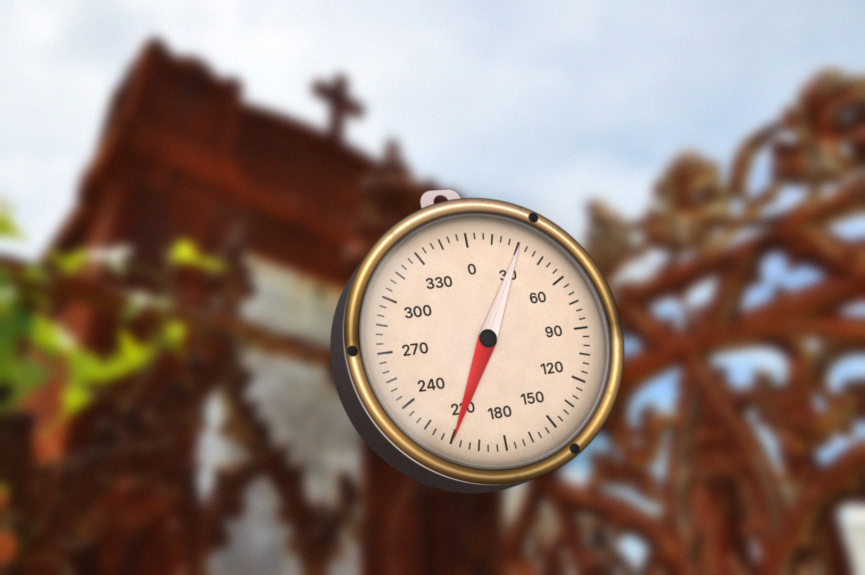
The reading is 210 °
